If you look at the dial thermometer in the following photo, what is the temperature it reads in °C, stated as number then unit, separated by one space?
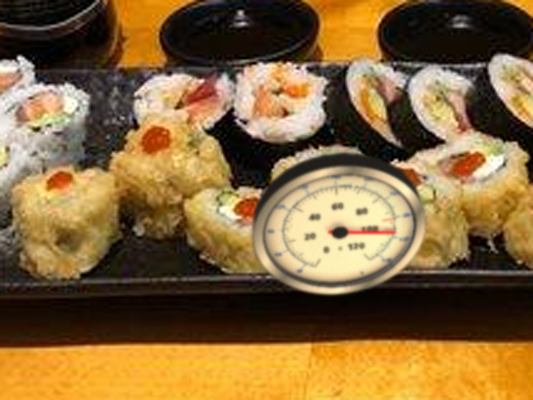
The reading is 100 °C
